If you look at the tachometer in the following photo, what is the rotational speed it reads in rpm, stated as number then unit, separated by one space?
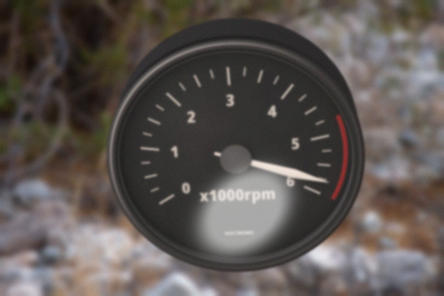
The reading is 5750 rpm
